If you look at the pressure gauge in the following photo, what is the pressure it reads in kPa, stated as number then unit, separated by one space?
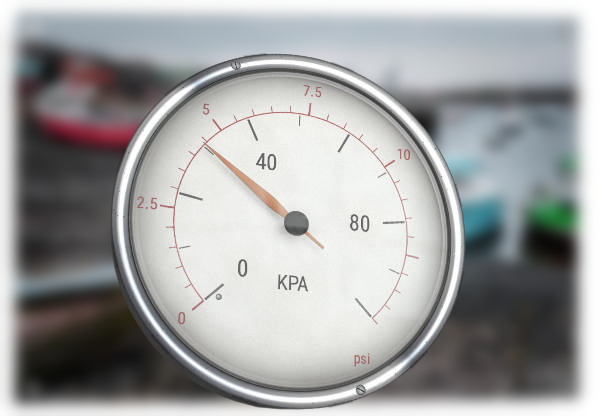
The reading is 30 kPa
